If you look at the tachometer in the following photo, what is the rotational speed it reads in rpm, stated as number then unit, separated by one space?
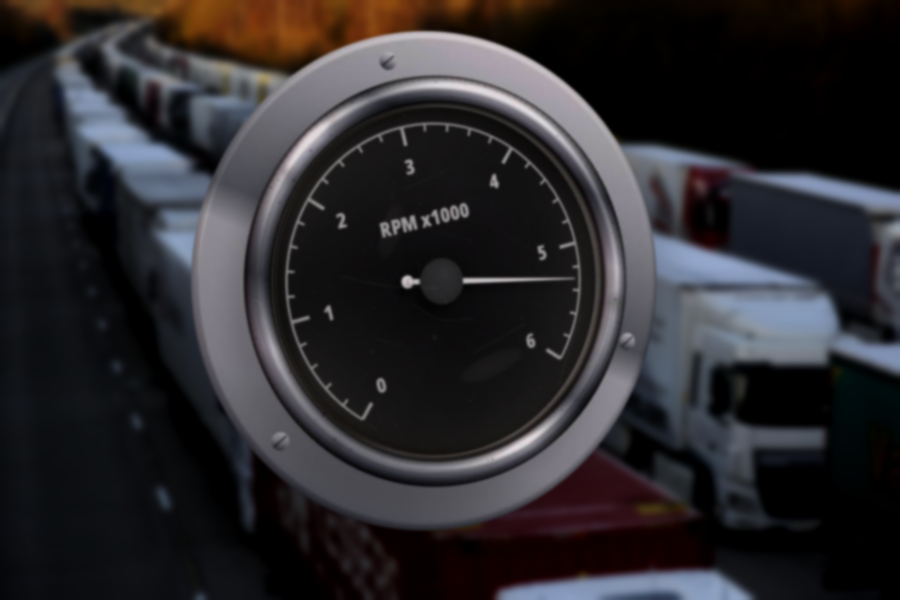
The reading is 5300 rpm
